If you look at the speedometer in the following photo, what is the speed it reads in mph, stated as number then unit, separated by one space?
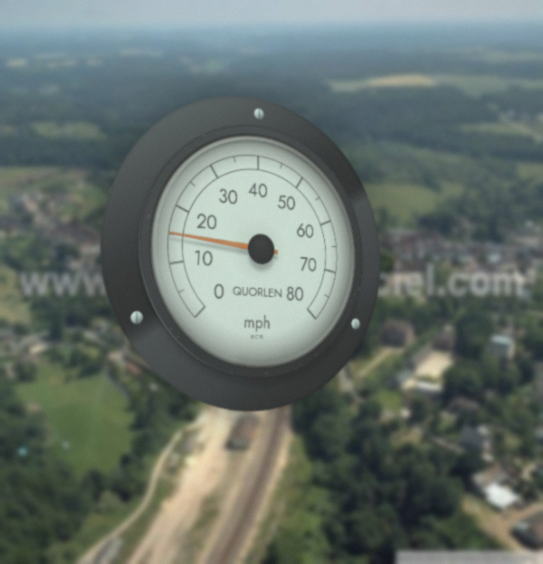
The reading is 15 mph
